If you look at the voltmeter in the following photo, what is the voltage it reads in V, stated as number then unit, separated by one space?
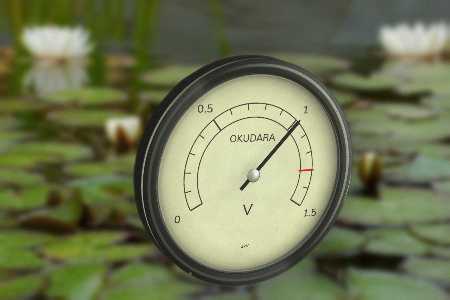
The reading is 1 V
